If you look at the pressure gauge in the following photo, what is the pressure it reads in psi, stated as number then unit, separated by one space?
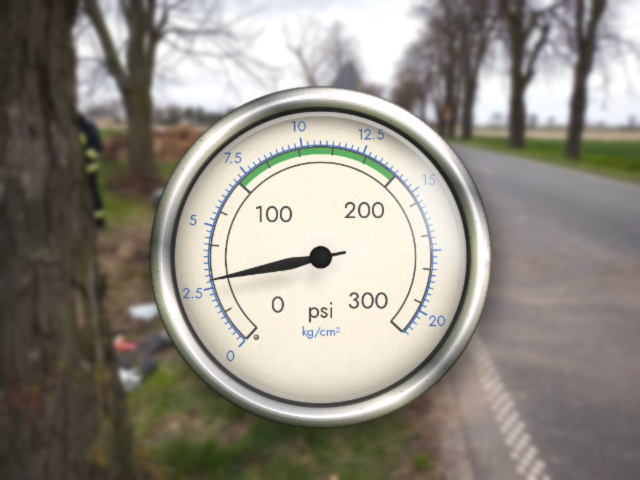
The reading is 40 psi
